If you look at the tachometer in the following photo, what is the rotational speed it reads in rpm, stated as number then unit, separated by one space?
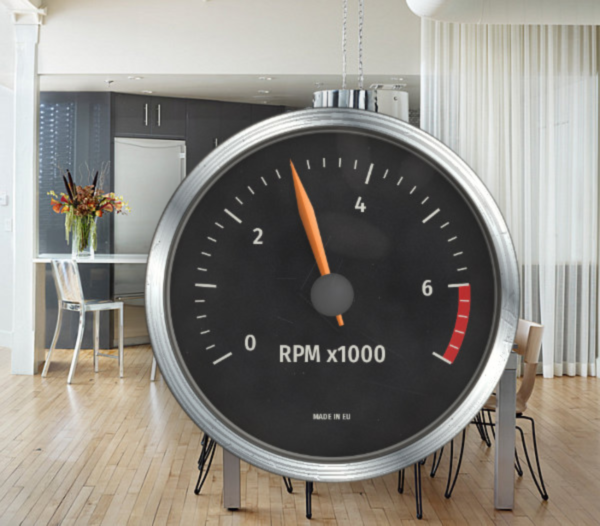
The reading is 3000 rpm
